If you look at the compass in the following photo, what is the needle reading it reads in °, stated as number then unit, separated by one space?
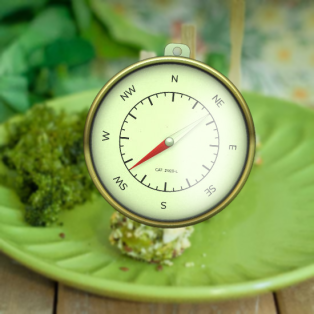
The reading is 230 °
